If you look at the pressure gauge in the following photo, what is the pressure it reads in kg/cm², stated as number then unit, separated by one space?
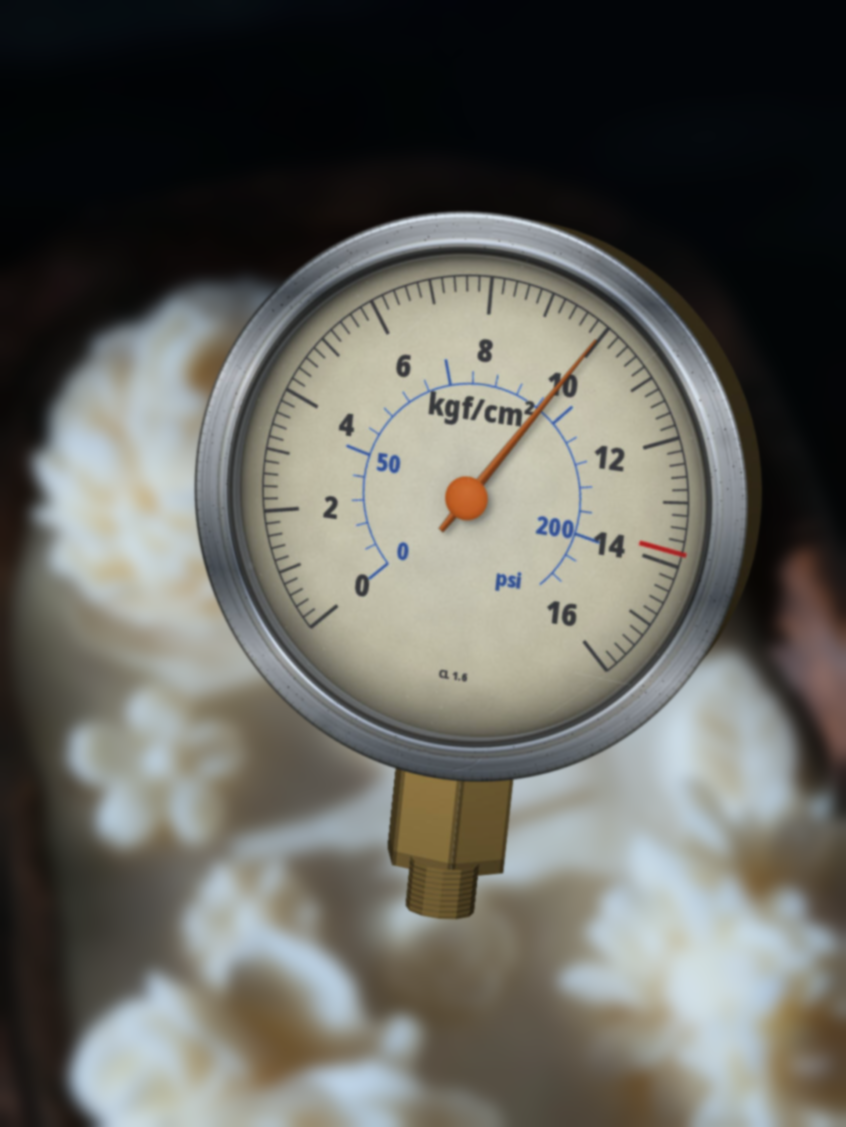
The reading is 10 kg/cm²
